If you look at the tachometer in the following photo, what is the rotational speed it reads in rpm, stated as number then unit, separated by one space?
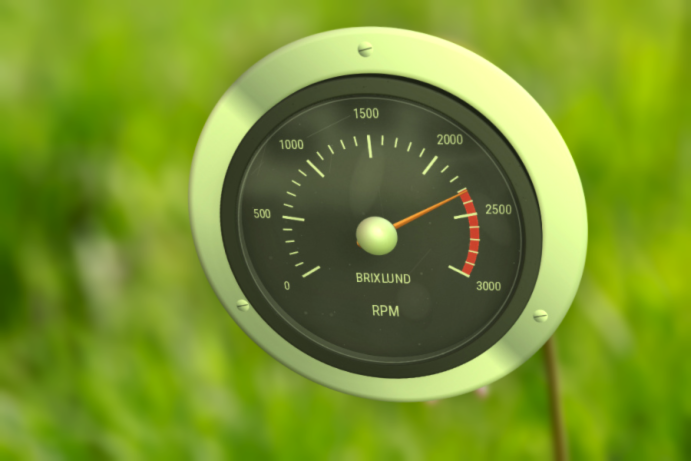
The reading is 2300 rpm
